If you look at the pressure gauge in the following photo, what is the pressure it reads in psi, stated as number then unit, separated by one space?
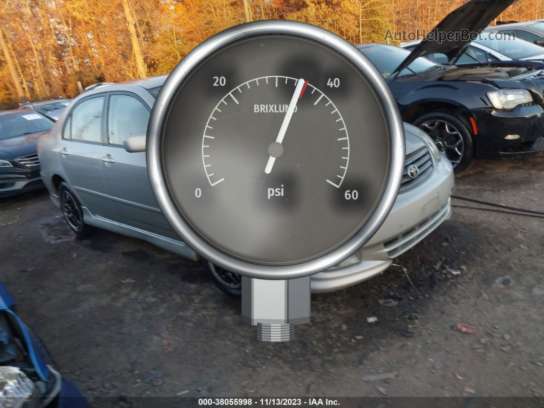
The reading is 35 psi
